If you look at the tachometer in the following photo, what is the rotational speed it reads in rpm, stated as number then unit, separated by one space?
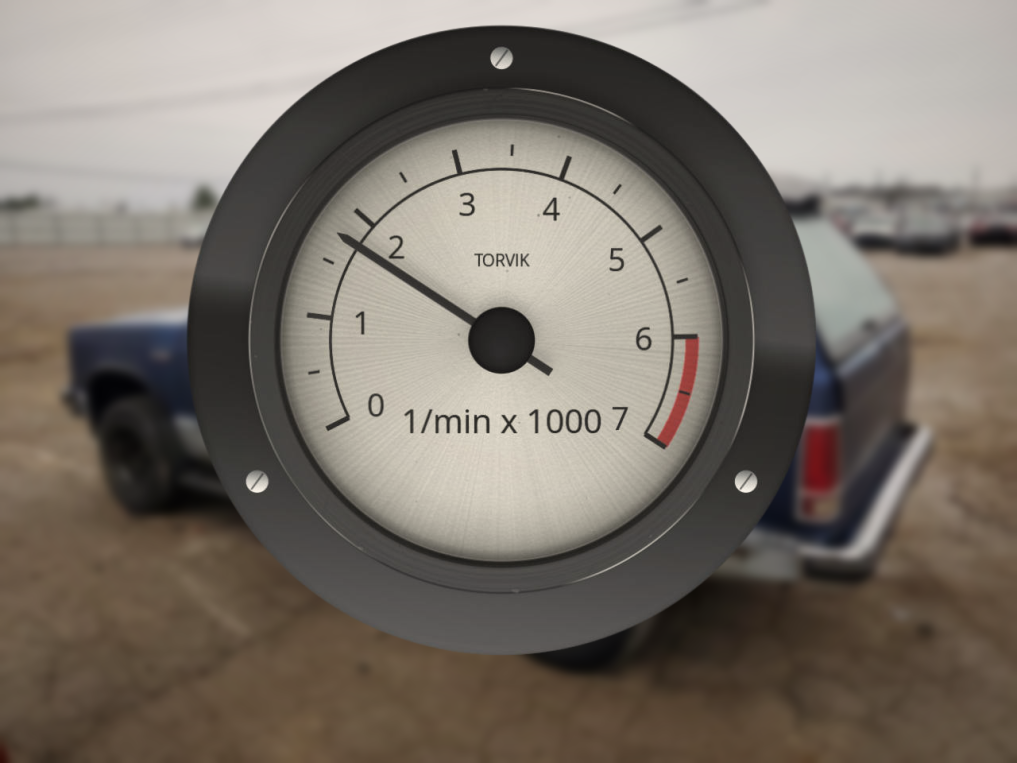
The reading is 1750 rpm
